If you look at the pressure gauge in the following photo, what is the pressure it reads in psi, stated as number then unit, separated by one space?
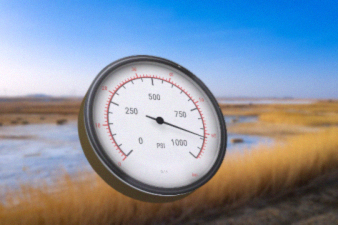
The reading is 900 psi
